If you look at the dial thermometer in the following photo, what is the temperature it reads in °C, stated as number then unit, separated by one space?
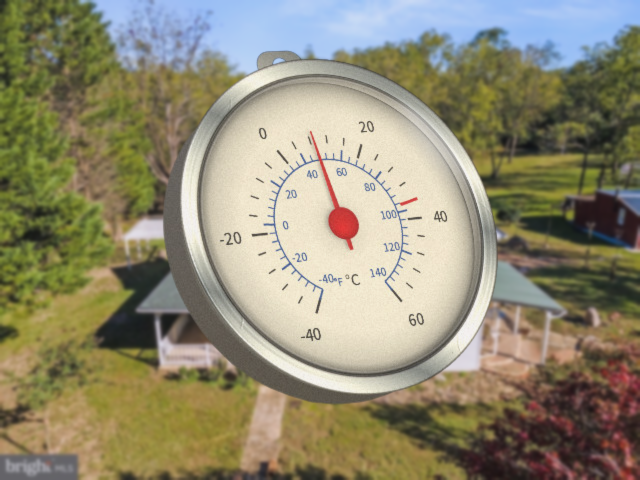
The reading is 8 °C
